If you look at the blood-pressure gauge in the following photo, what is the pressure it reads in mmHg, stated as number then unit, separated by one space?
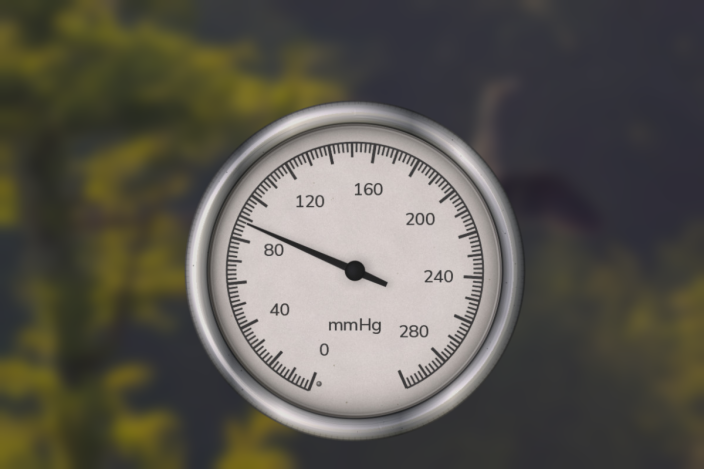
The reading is 88 mmHg
